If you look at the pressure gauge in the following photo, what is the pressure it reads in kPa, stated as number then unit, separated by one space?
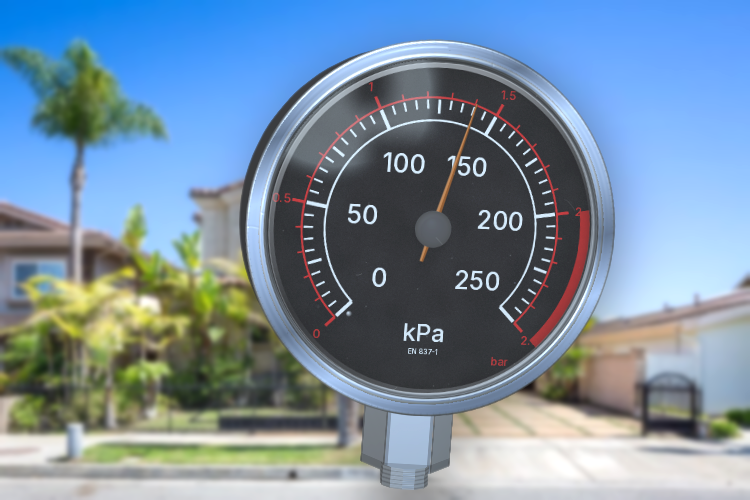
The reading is 140 kPa
